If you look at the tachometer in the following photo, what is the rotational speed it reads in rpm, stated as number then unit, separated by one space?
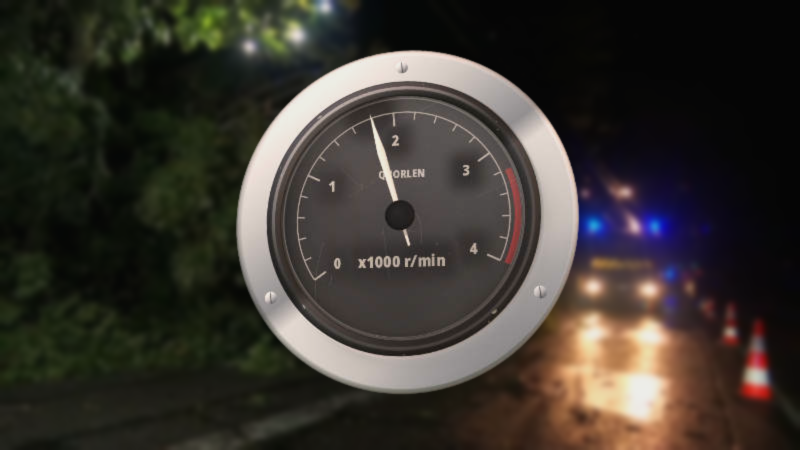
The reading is 1800 rpm
